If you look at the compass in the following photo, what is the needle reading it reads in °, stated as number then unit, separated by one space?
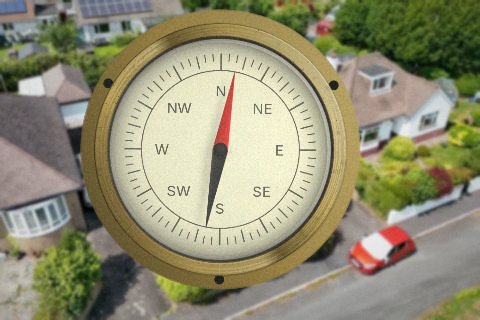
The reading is 10 °
